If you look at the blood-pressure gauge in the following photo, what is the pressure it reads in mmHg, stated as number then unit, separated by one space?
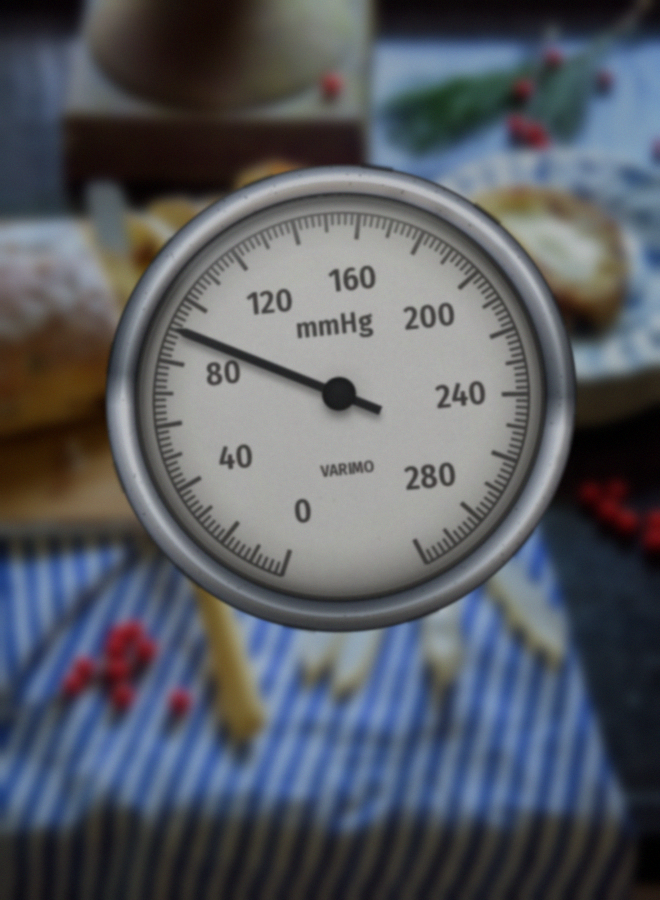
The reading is 90 mmHg
